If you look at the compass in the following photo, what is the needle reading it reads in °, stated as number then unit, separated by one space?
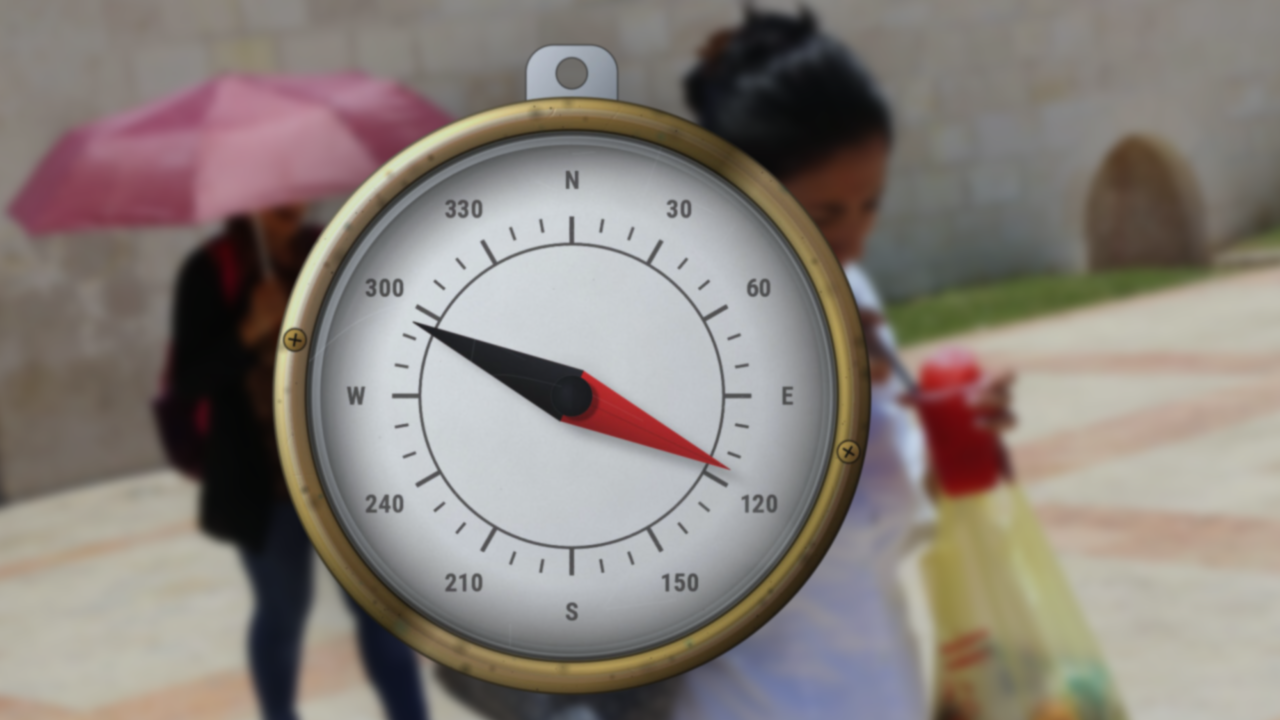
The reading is 115 °
